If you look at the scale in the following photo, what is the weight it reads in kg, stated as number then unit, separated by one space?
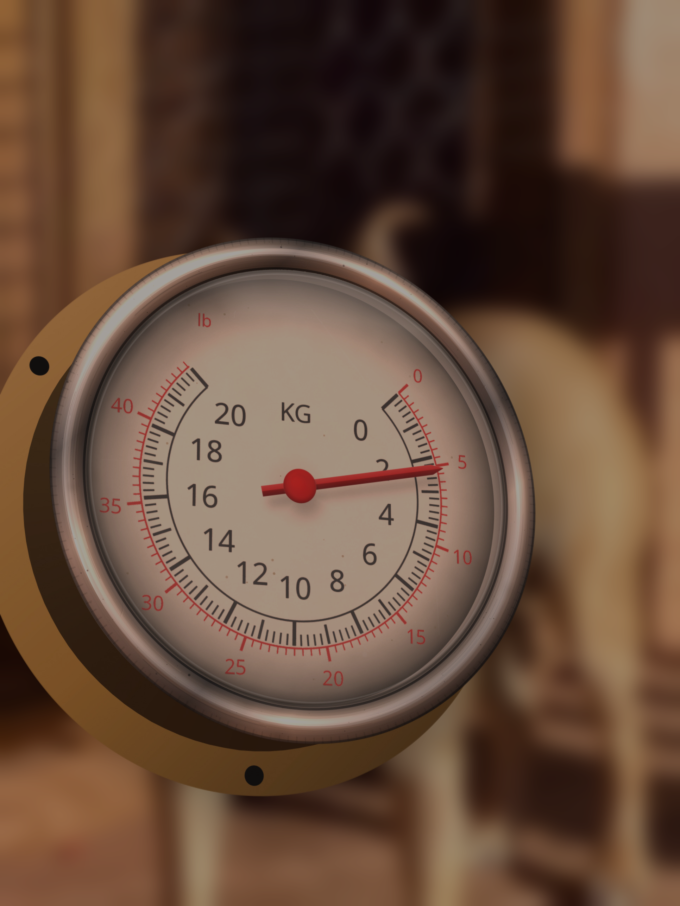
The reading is 2.4 kg
